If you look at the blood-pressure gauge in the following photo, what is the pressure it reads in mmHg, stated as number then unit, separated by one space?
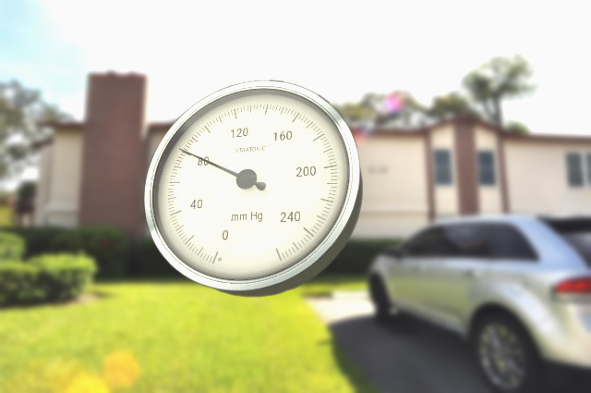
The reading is 80 mmHg
